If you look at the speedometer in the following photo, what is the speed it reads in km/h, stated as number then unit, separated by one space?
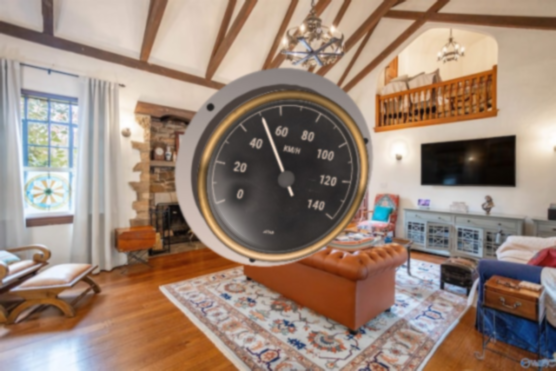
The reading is 50 km/h
